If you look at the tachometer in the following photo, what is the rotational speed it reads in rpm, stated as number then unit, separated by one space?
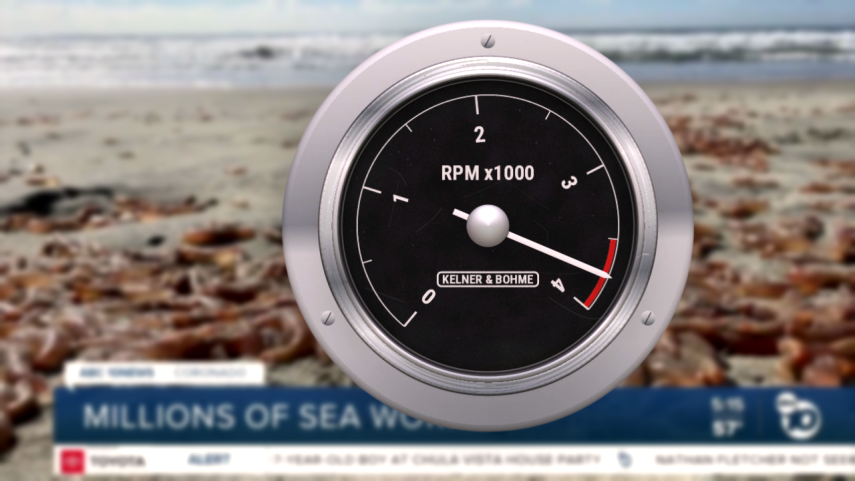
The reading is 3750 rpm
